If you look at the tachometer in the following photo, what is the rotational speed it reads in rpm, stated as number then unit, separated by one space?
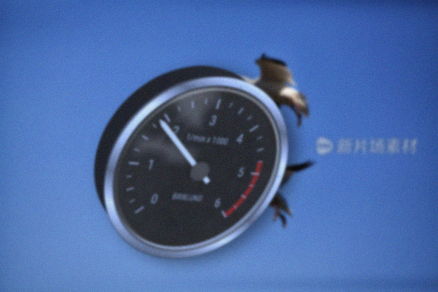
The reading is 1875 rpm
